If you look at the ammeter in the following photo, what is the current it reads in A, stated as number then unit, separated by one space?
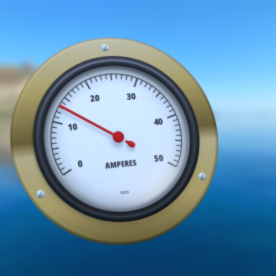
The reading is 13 A
